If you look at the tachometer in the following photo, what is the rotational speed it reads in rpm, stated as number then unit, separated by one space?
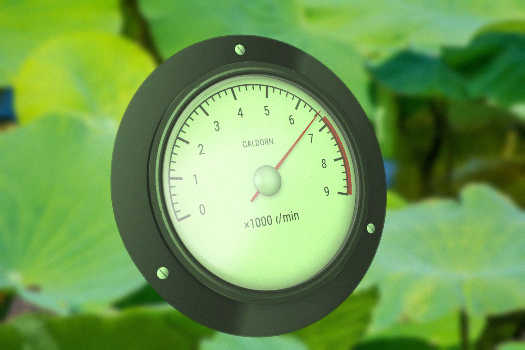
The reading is 6600 rpm
